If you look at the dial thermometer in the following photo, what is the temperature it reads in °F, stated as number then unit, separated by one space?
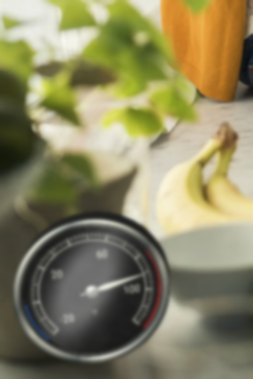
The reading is 90 °F
